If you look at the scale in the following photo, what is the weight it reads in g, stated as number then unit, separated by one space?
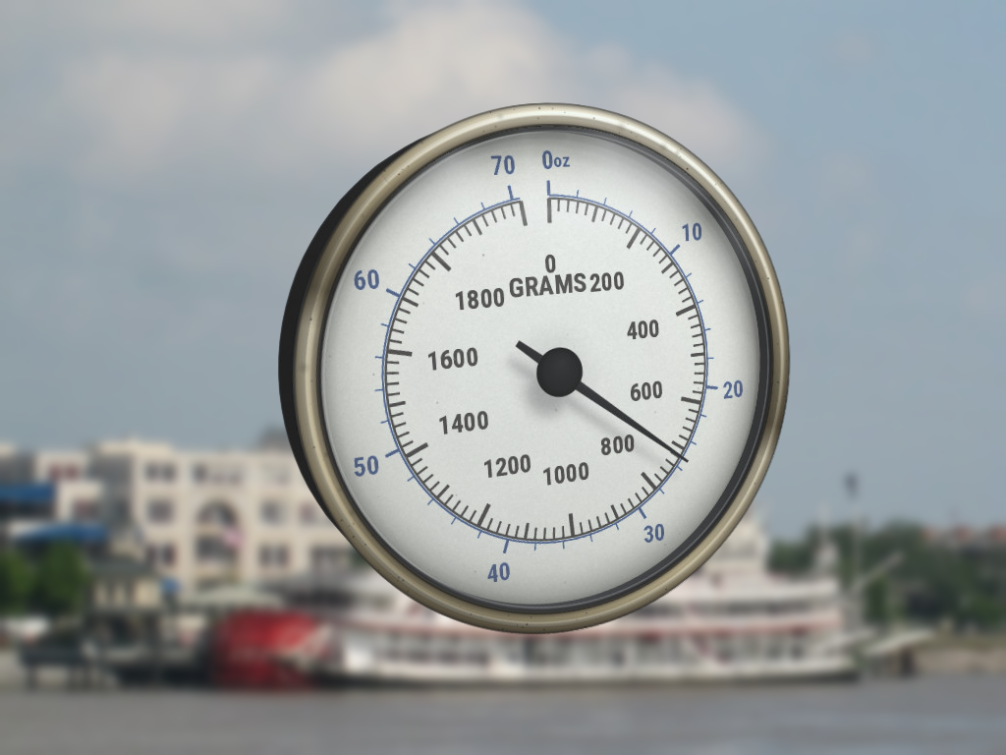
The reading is 720 g
